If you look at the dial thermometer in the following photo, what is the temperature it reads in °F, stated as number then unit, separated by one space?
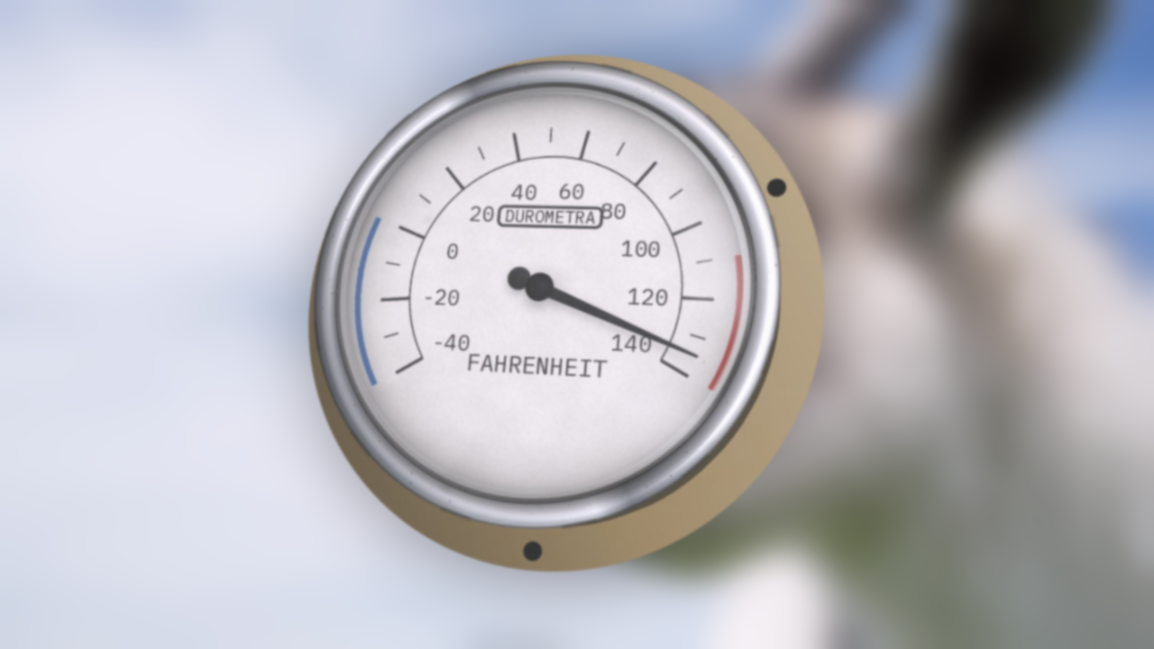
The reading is 135 °F
